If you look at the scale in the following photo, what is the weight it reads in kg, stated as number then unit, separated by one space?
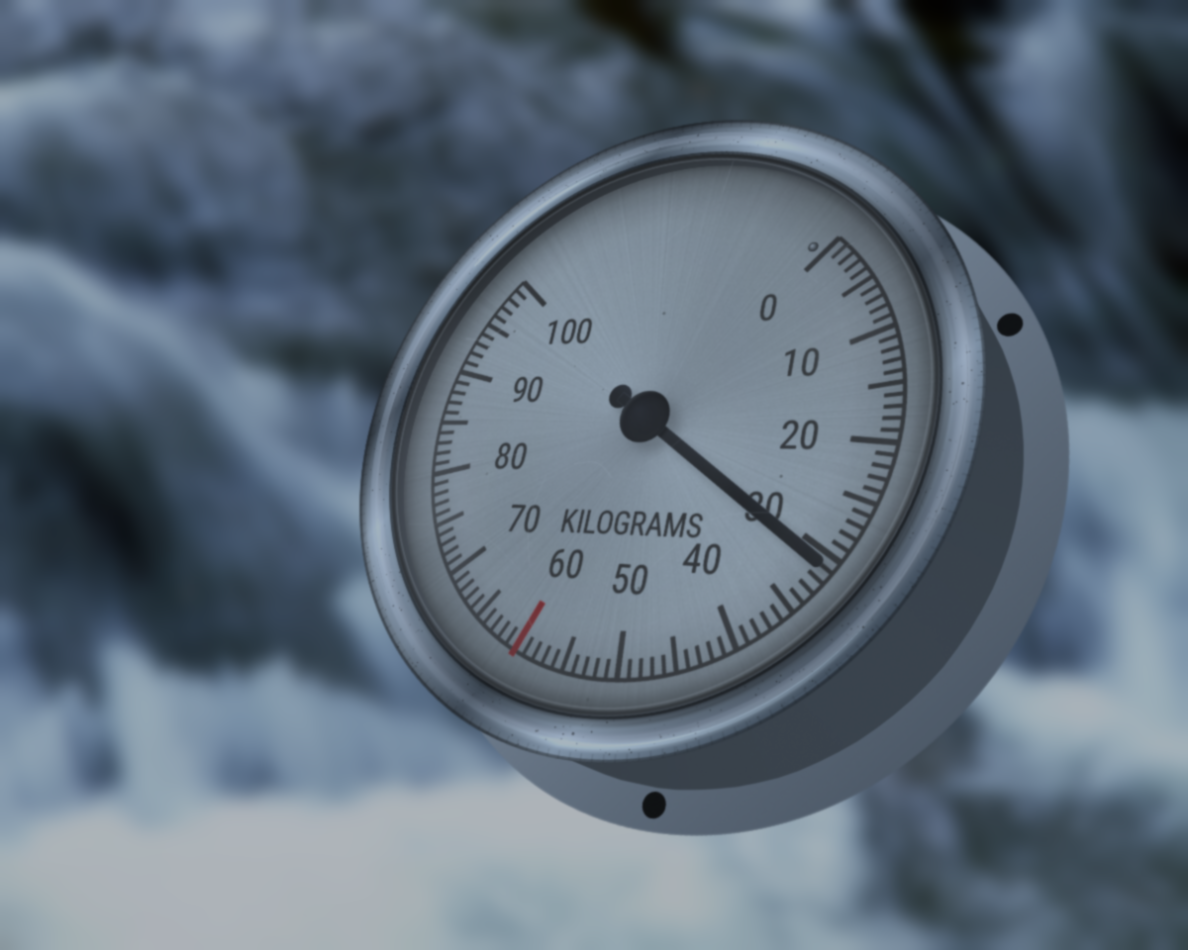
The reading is 31 kg
